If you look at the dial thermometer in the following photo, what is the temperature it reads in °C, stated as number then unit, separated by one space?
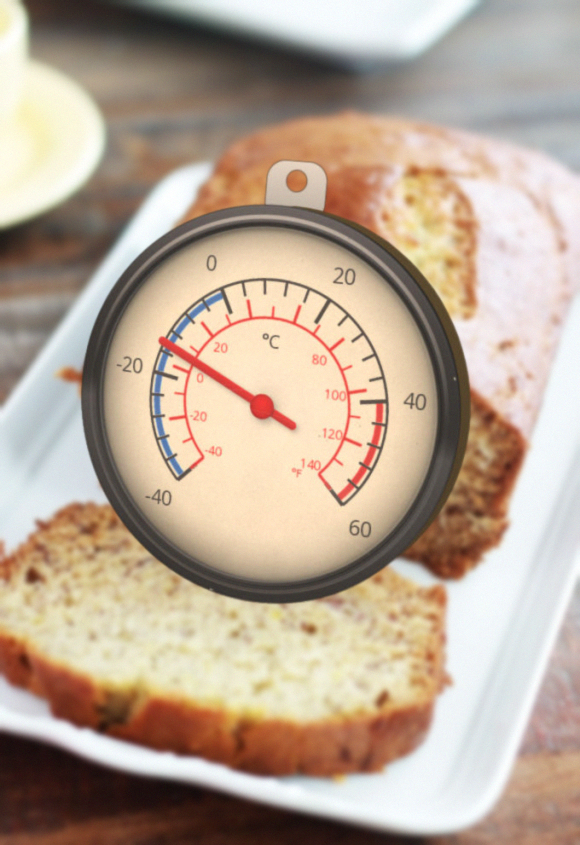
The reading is -14 °C
